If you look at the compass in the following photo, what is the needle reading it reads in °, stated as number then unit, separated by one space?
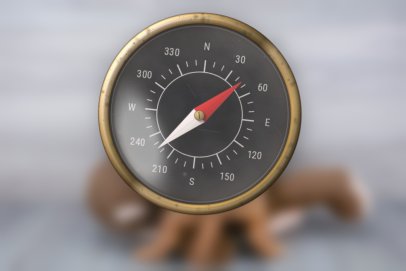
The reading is 45 °
